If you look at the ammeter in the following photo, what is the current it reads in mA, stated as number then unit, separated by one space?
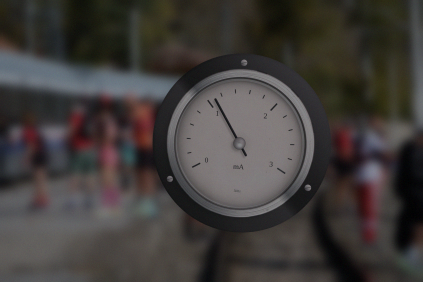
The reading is 1.1 mA
